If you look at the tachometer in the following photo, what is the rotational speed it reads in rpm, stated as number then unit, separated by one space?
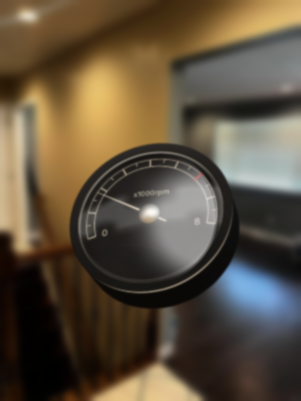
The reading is 1750 rpm
